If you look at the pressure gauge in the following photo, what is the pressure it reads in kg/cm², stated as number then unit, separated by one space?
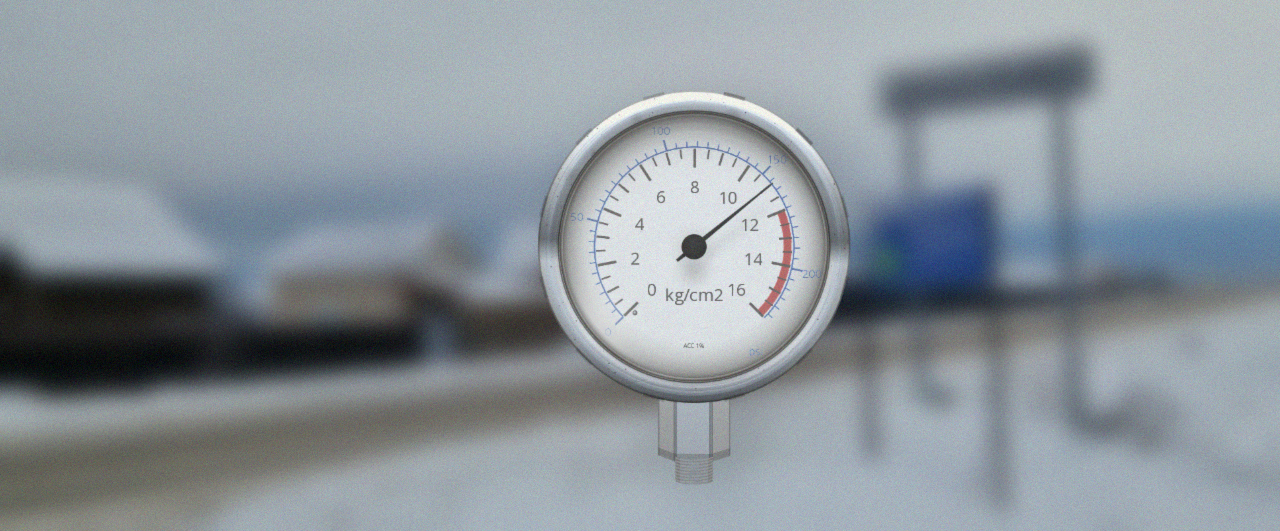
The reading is 11 kg/cm²
